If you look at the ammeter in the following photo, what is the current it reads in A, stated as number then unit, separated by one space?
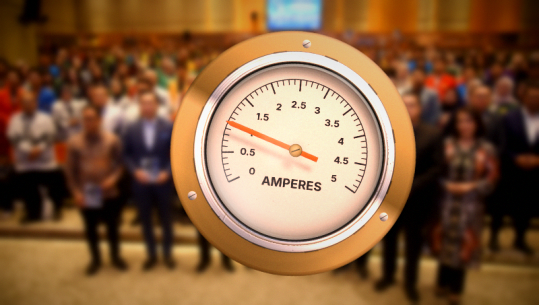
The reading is 1 A
